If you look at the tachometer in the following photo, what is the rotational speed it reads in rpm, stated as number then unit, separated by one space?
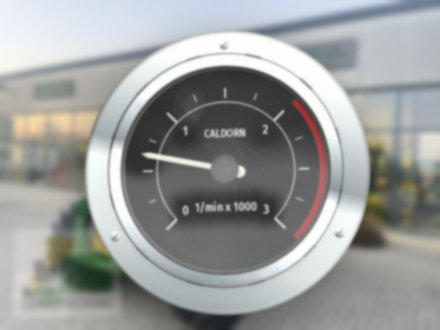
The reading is 625 rpm
